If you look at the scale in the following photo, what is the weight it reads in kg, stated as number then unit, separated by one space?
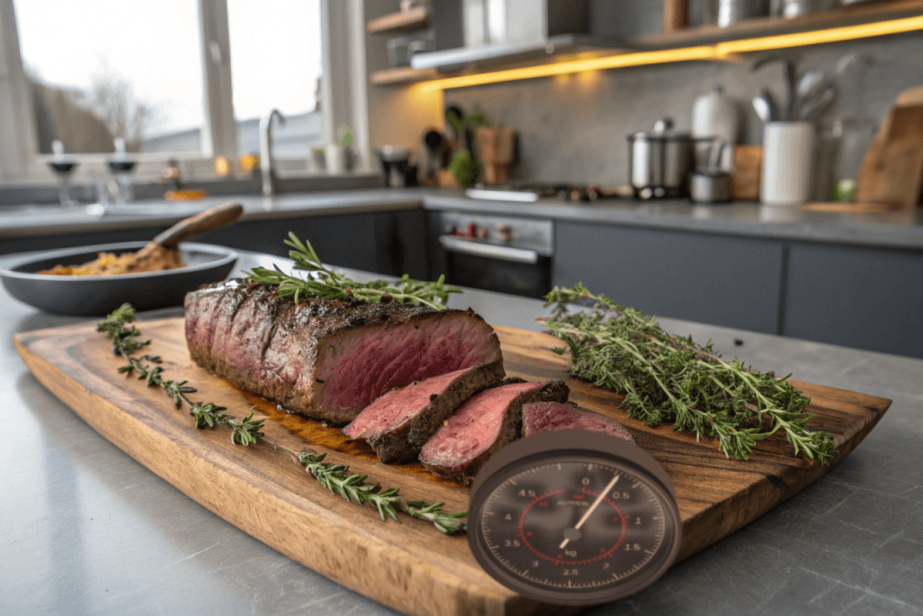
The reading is 0.25 kg
